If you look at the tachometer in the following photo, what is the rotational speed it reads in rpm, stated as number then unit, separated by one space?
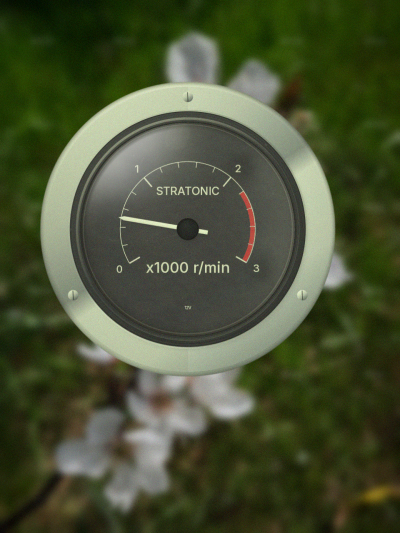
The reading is 500 rpm
